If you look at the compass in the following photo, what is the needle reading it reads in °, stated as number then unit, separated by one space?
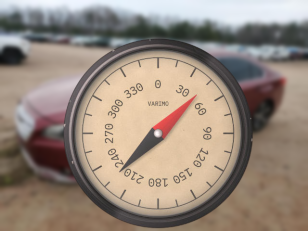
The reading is 45 °
